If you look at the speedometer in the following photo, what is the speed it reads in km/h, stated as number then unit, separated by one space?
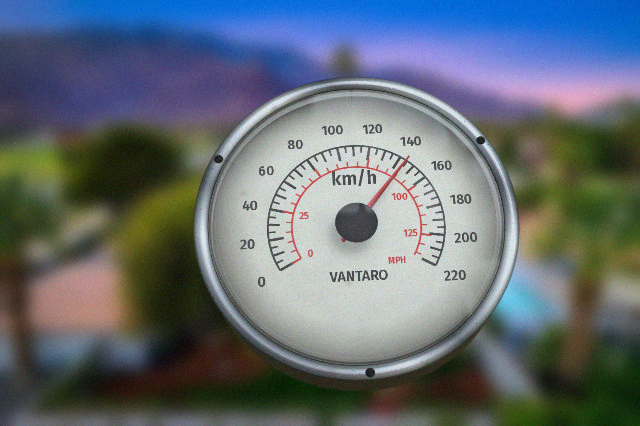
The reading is 145 km/h
